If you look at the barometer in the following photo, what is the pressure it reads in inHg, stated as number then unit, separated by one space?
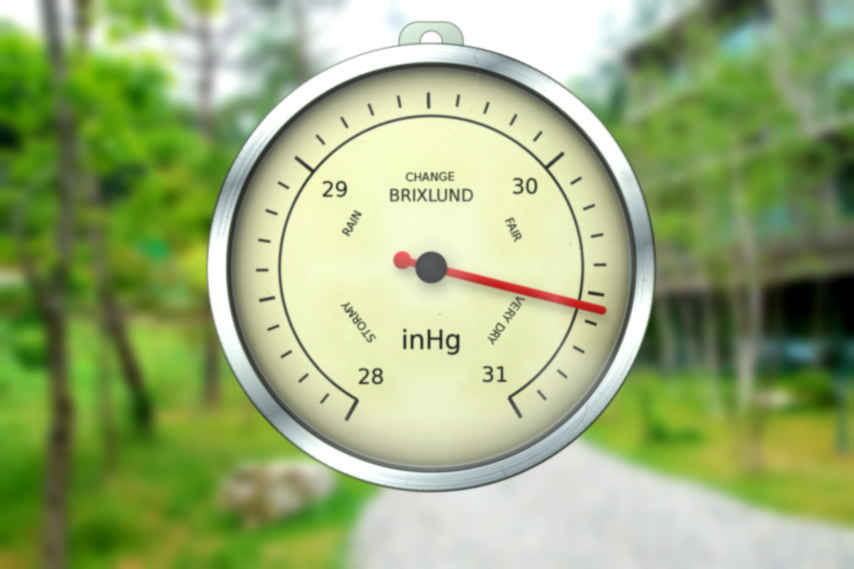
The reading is 30.55 inHg
